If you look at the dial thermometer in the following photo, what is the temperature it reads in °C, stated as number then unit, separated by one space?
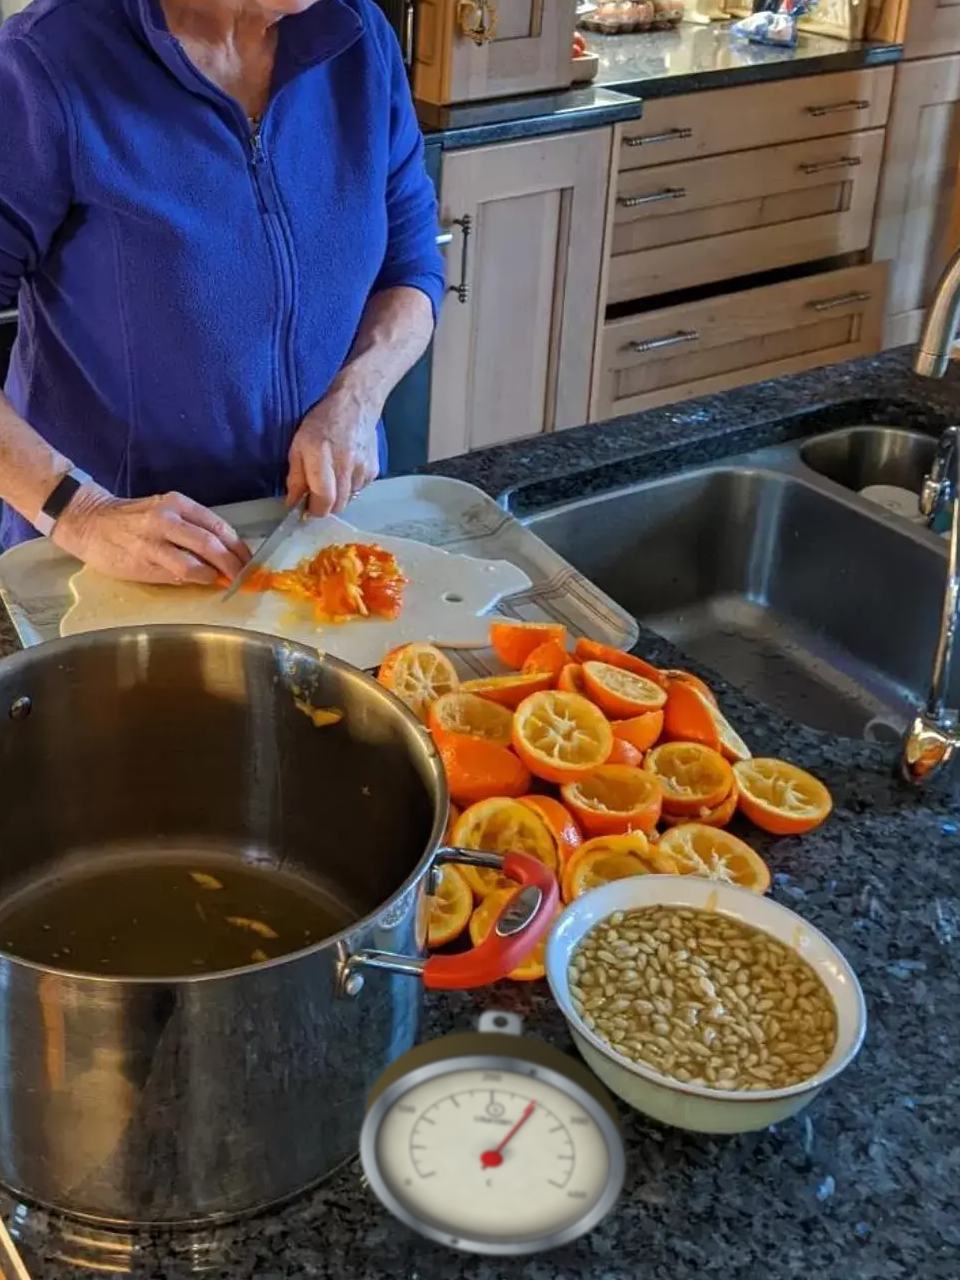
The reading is 250 °C
